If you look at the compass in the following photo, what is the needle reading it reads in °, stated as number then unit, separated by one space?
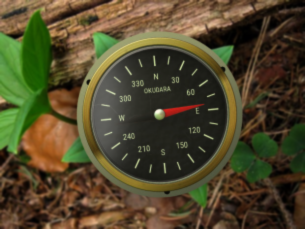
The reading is 82.5 °
